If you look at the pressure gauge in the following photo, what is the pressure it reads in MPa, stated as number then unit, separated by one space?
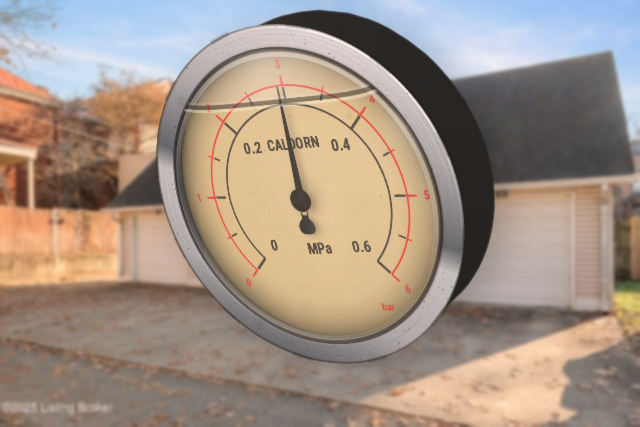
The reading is 0.3 MPa
